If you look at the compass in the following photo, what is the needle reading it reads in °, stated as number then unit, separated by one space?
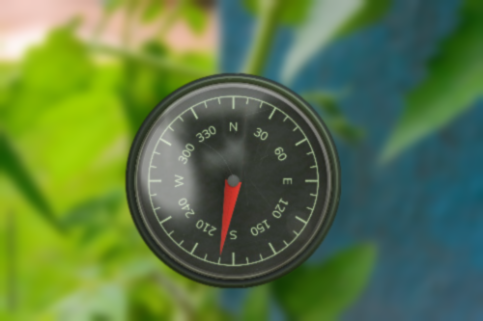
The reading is 190 °
